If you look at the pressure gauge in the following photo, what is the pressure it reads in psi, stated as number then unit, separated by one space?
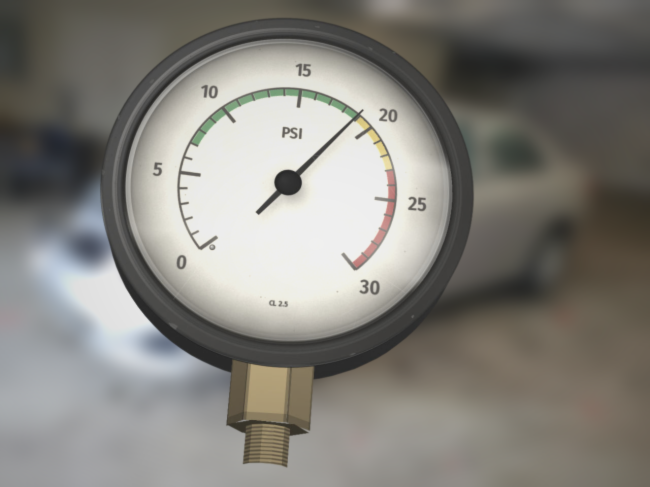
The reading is 19 psi
